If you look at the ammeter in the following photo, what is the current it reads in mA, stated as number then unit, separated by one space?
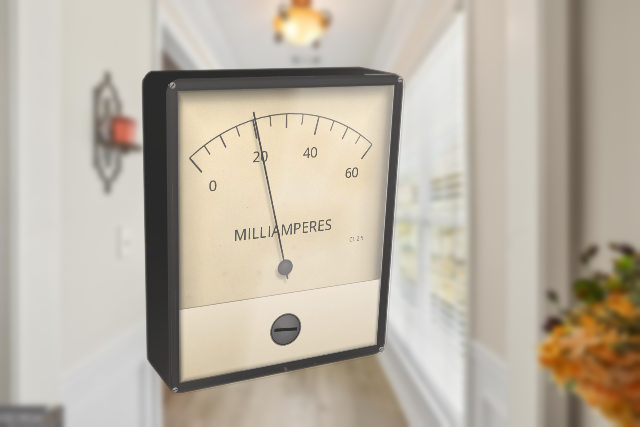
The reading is 20 mA
